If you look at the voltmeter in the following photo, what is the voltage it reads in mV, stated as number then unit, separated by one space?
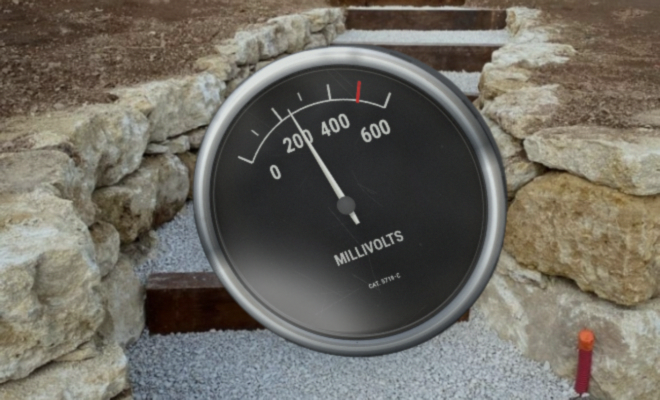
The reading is 250 mV
